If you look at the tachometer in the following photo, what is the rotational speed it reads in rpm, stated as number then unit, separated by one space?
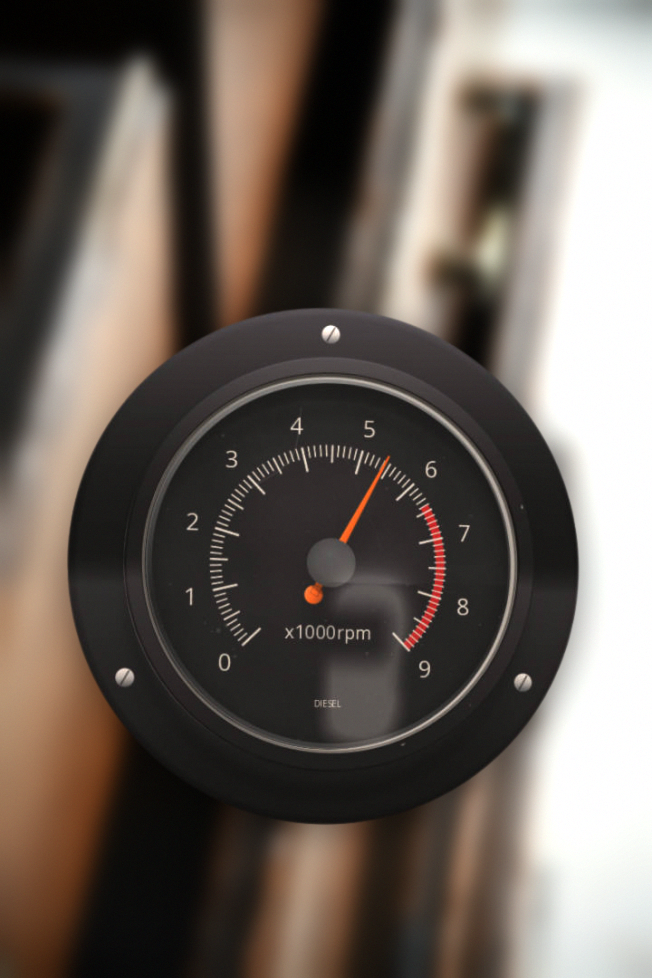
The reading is 5400 rpm
